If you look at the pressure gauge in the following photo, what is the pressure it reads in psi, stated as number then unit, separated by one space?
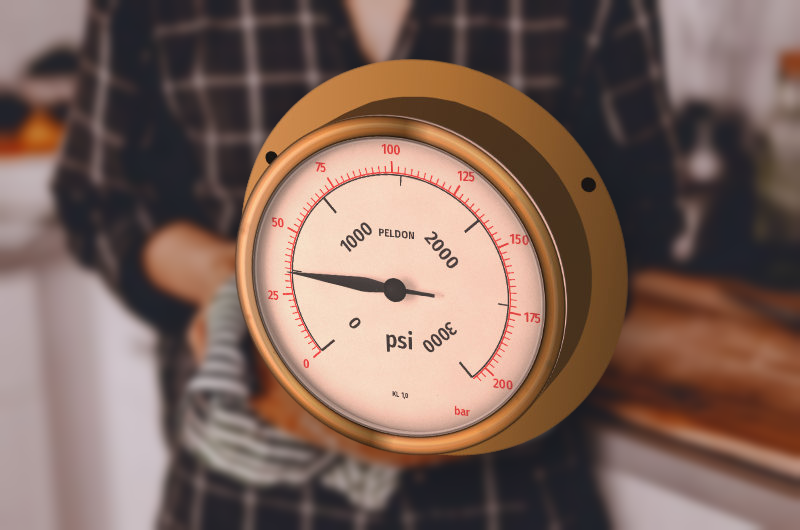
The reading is 500 psi
